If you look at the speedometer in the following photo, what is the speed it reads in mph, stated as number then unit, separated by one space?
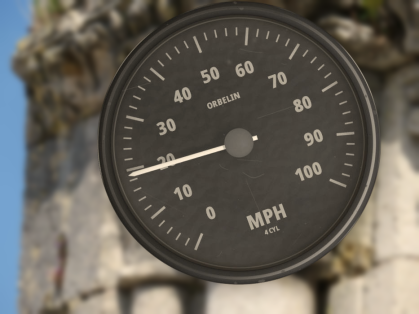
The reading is 19 mph
